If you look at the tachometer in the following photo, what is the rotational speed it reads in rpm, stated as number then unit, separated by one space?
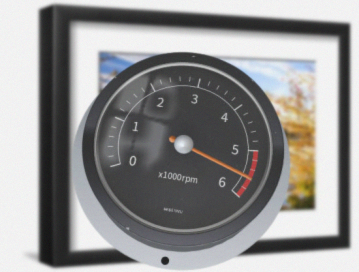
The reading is 5600 rpm
